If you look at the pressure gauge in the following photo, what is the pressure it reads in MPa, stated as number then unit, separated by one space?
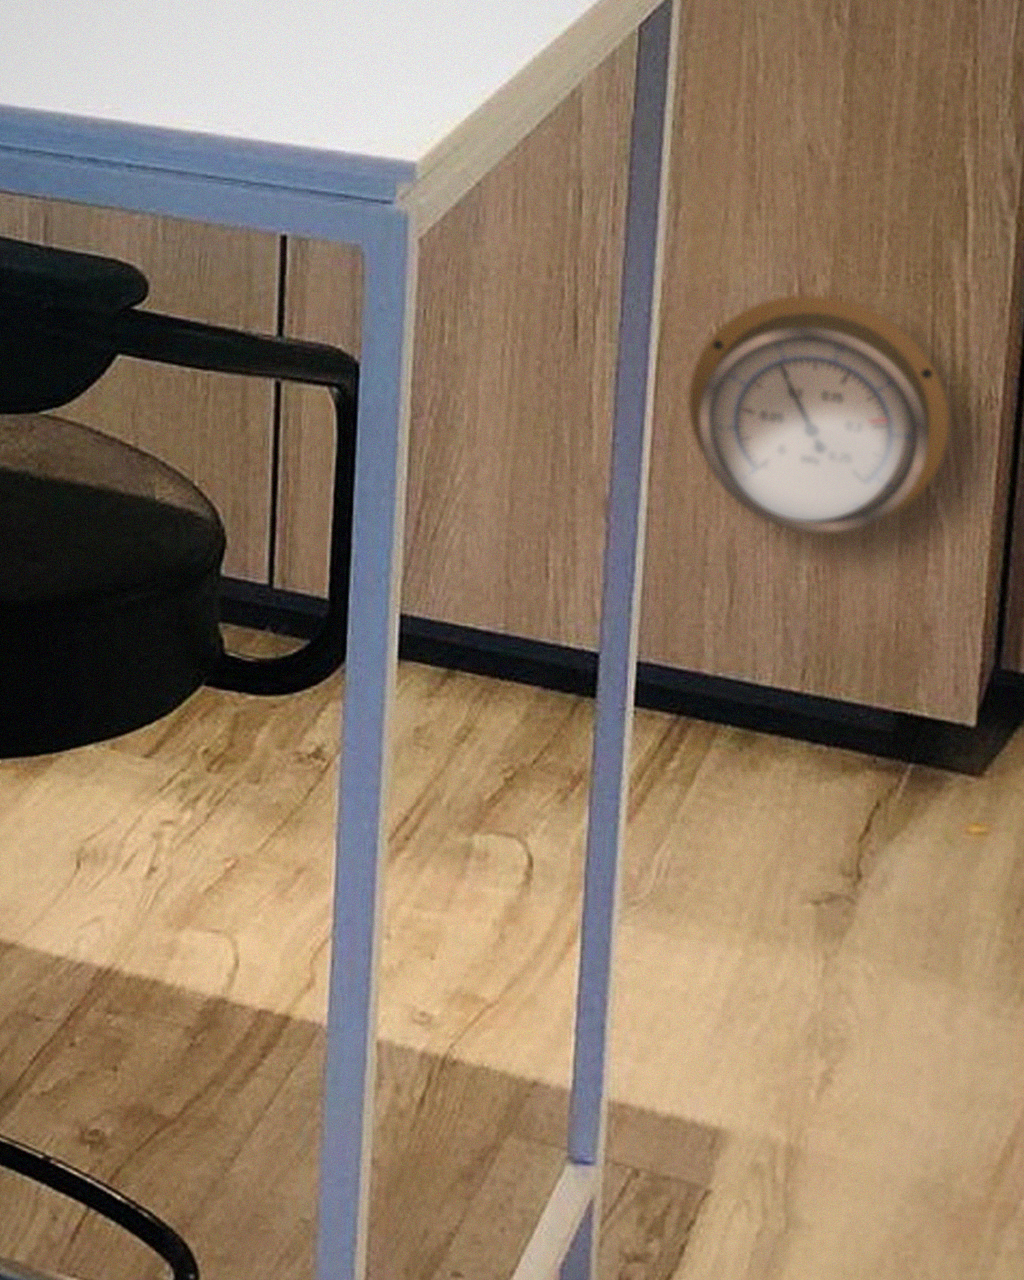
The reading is 0.1 MPa
